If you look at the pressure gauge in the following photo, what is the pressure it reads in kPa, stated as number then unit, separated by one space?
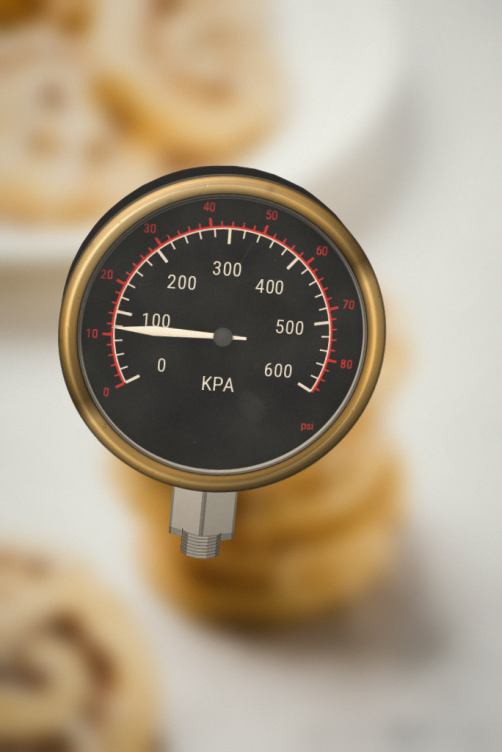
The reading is 80 kPa
